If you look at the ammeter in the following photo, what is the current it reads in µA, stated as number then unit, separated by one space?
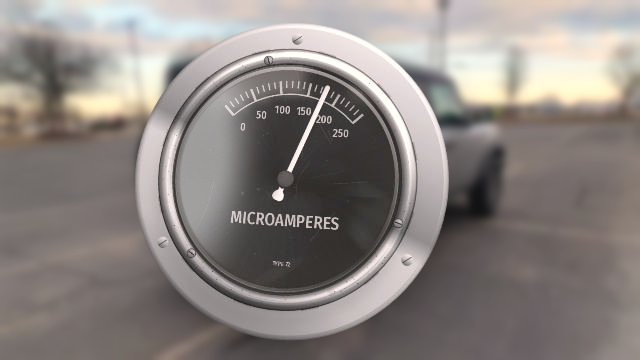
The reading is 180 µA
